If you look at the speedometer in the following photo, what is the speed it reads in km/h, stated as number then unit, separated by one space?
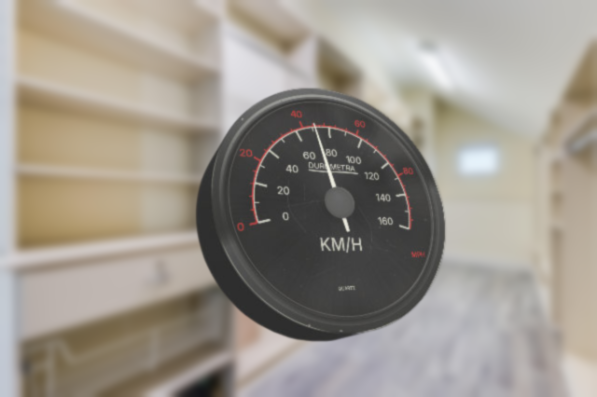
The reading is 70 km/h
